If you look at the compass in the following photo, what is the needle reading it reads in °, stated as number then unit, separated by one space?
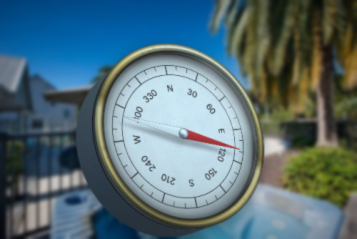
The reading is 110 °
